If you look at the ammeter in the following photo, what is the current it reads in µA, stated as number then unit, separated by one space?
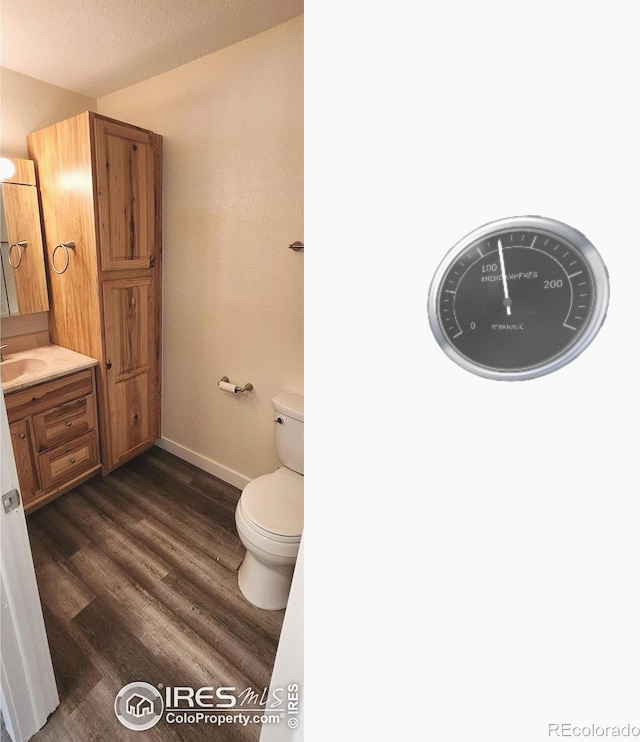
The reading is 120 µA
